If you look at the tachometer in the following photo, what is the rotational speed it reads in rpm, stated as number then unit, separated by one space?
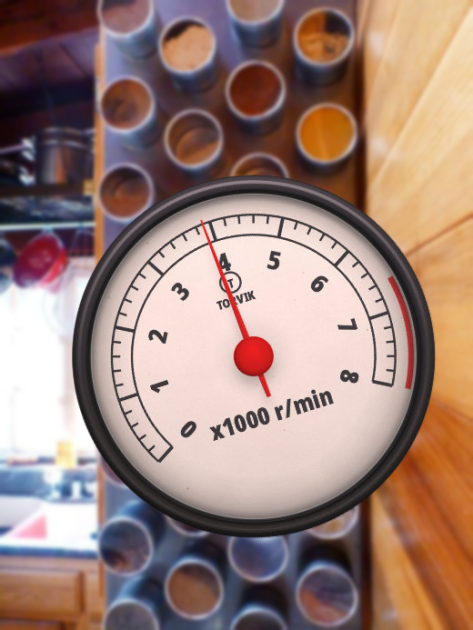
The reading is 3900 rpm
